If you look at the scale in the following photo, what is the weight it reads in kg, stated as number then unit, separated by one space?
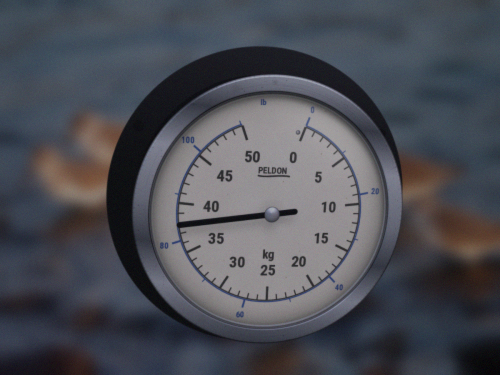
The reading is 38 kg
